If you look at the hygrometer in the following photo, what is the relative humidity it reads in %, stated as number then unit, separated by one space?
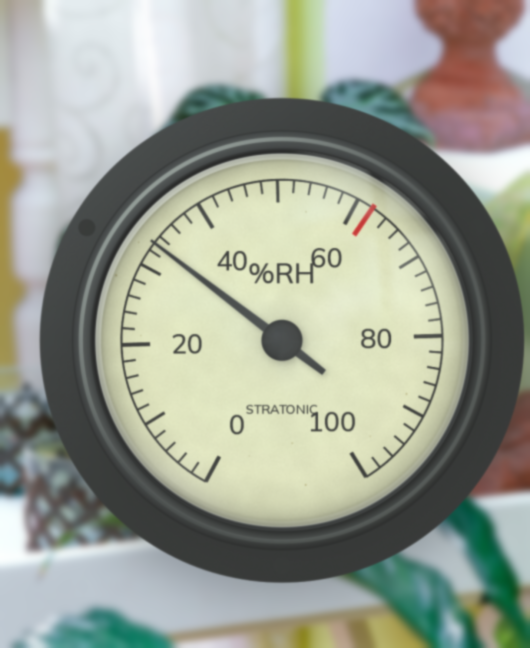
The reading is 33 %
